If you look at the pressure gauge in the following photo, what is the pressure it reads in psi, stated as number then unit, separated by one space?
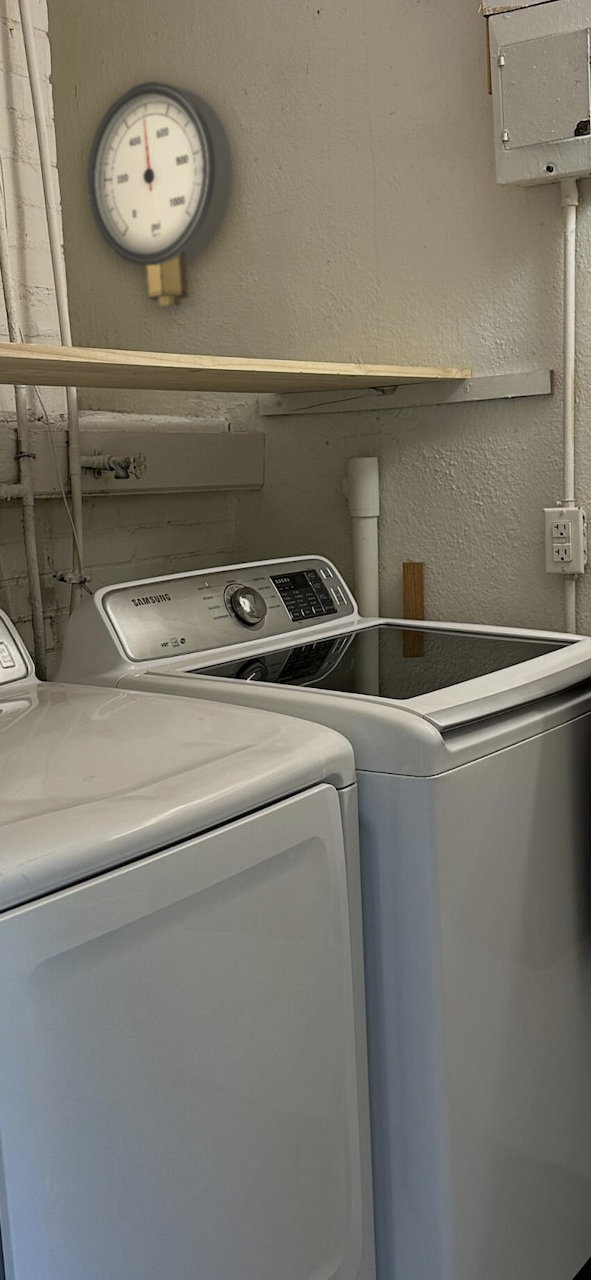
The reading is 500 psi
